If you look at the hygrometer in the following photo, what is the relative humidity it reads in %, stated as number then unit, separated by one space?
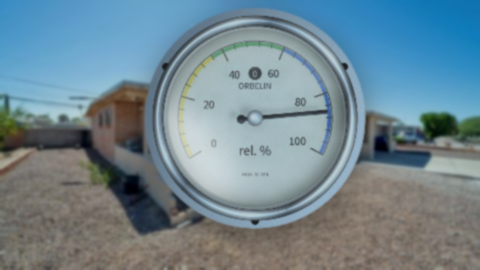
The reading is 86 %
